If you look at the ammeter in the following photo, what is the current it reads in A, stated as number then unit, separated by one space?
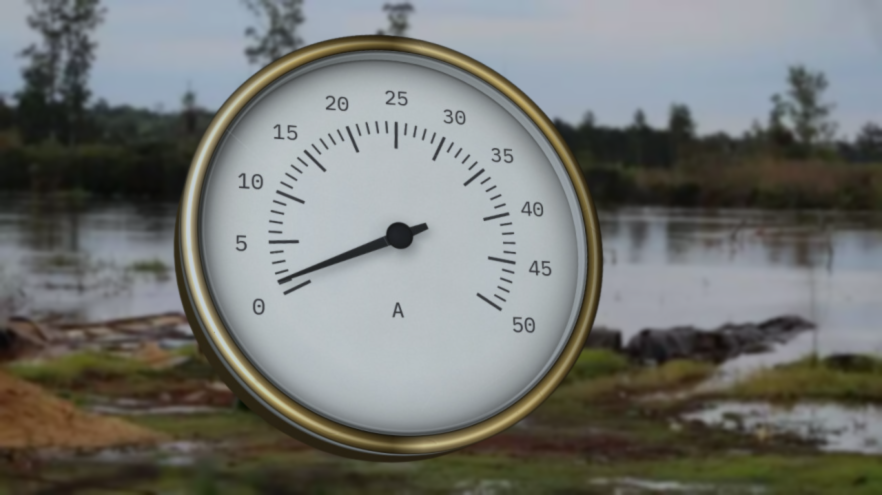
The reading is 1 A
